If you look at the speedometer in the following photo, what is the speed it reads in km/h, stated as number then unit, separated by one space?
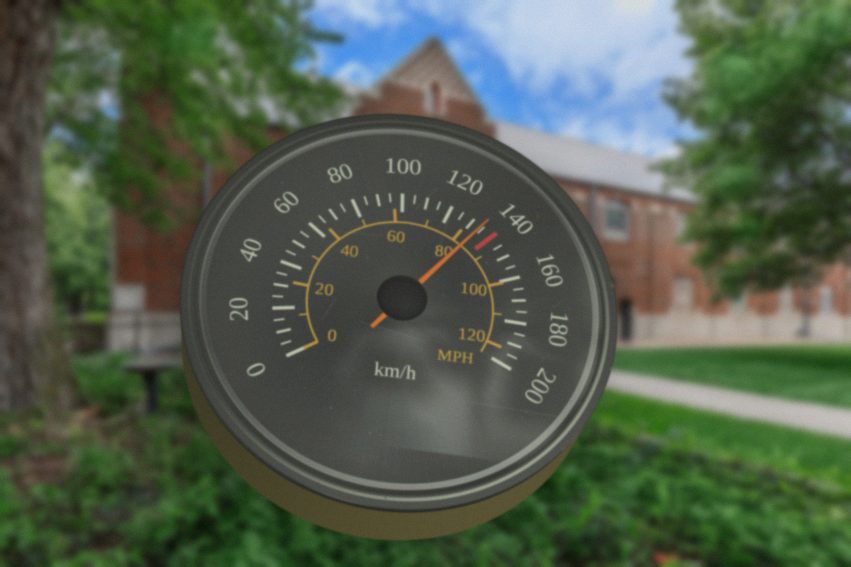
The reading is 135 km/h
